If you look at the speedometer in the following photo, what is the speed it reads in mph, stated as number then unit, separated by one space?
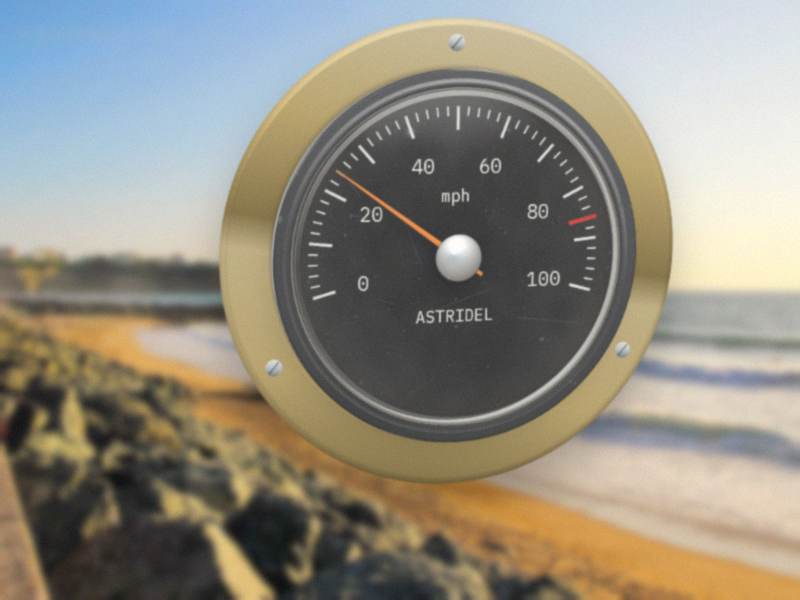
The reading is 24 mph
